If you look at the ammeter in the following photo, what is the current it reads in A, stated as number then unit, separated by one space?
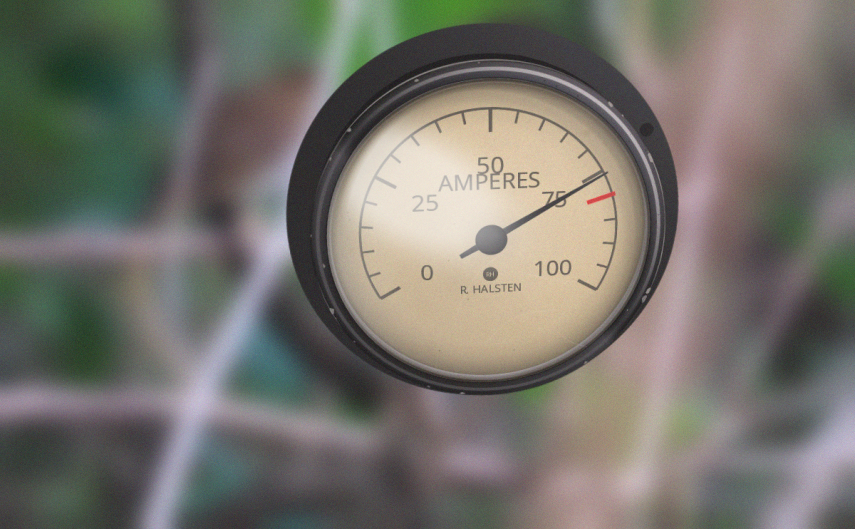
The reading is 75 A
